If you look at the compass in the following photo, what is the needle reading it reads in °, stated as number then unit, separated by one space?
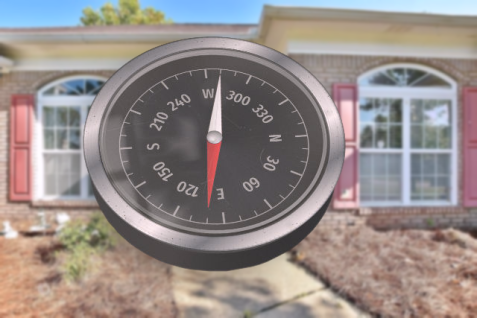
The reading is 100 °
